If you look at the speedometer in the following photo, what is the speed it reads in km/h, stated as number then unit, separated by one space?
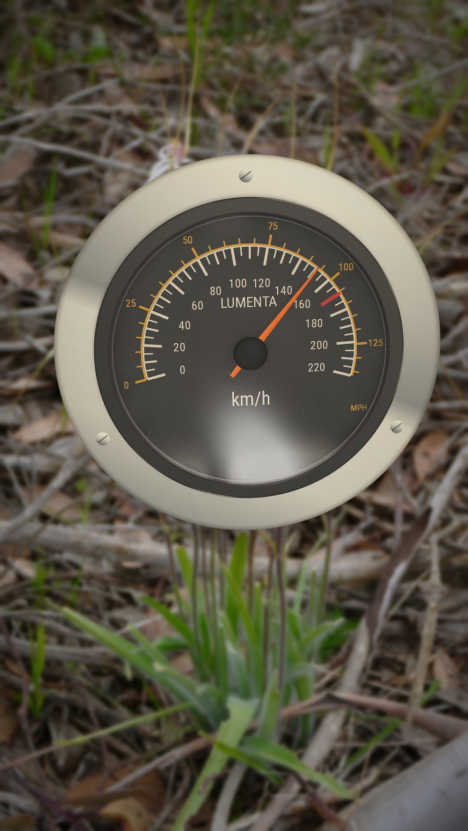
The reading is 150 km/h
